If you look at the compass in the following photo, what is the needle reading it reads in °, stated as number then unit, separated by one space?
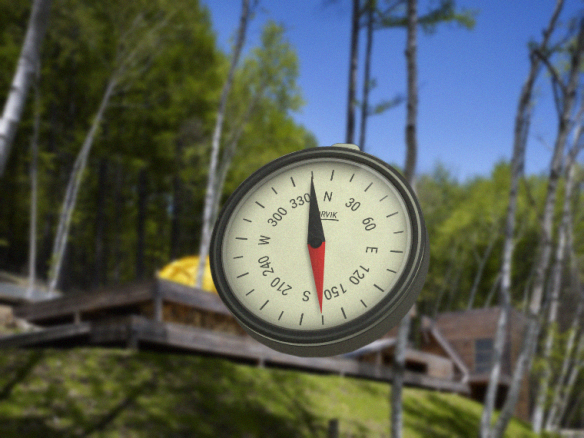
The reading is 165 °
